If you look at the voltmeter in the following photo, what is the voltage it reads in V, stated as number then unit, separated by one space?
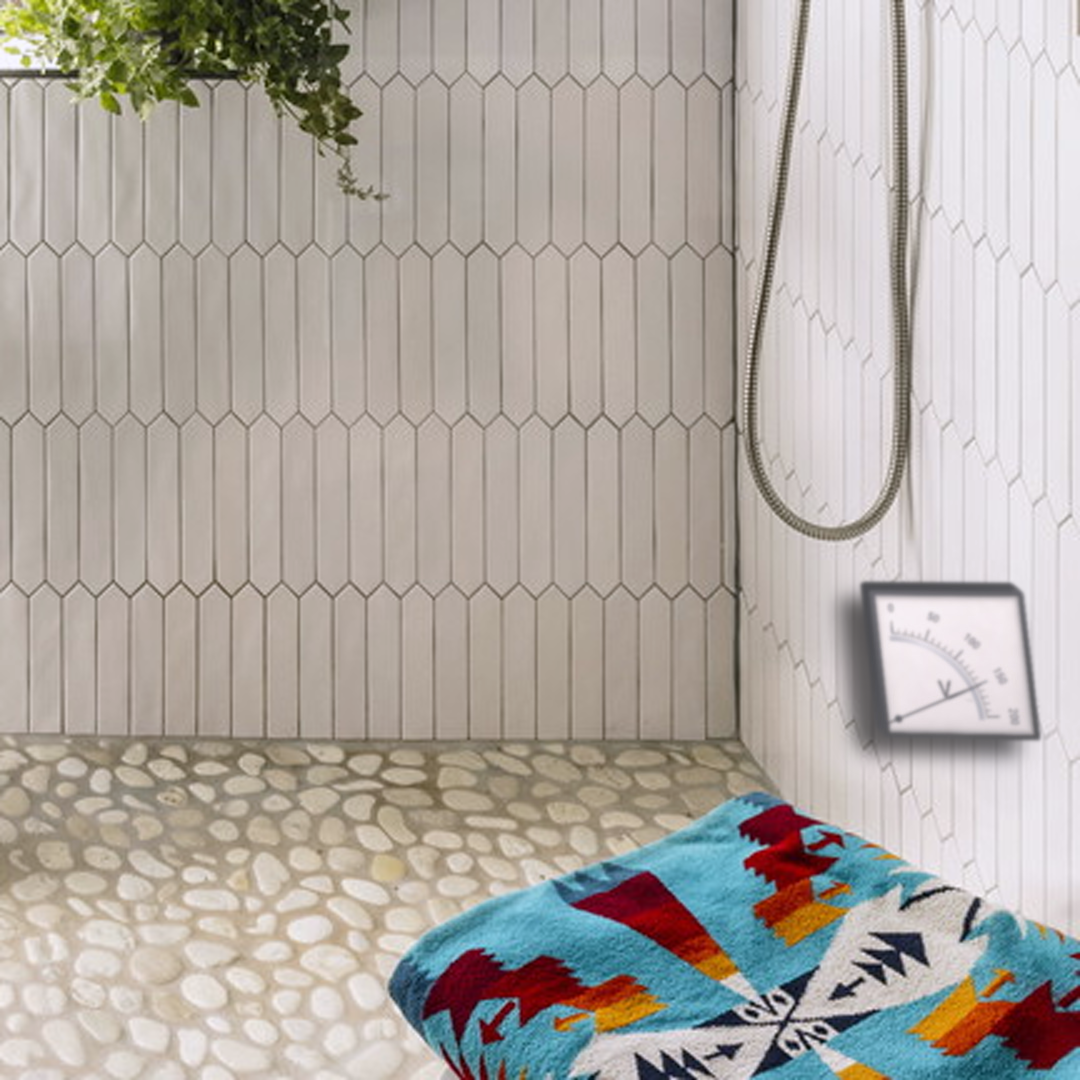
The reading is 150 V
